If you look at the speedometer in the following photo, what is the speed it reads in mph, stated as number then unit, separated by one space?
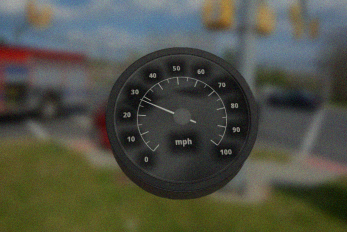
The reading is 27.5 mph
